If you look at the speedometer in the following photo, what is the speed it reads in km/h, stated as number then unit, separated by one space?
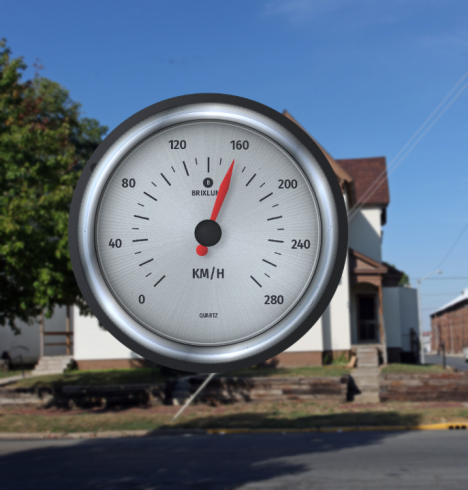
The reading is 160 km/h
